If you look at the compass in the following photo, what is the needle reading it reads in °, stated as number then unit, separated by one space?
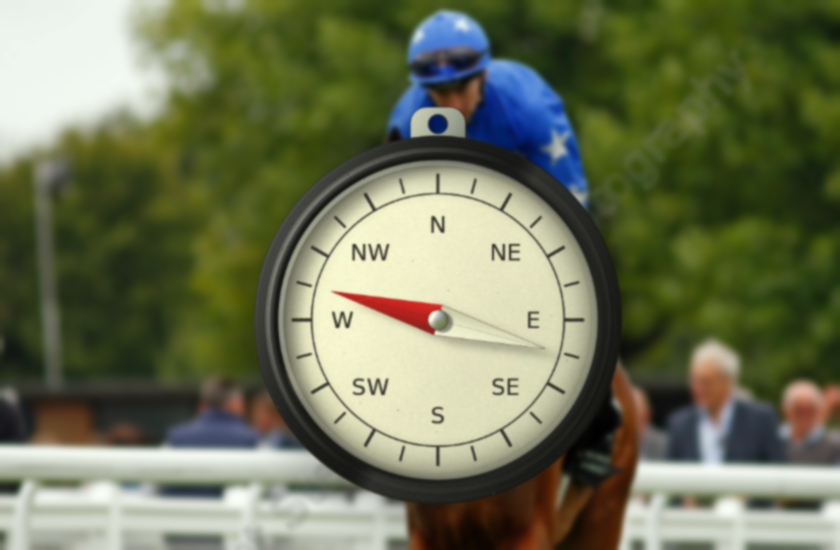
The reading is 285 °
